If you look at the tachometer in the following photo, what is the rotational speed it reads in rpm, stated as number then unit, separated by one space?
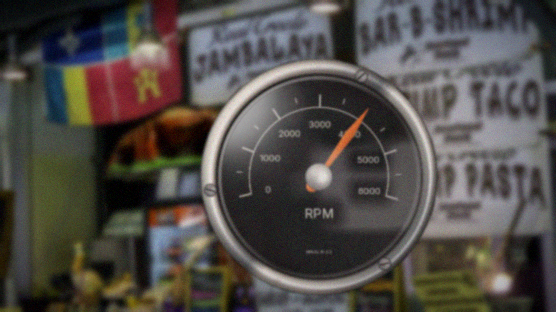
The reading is 4000 rpm
